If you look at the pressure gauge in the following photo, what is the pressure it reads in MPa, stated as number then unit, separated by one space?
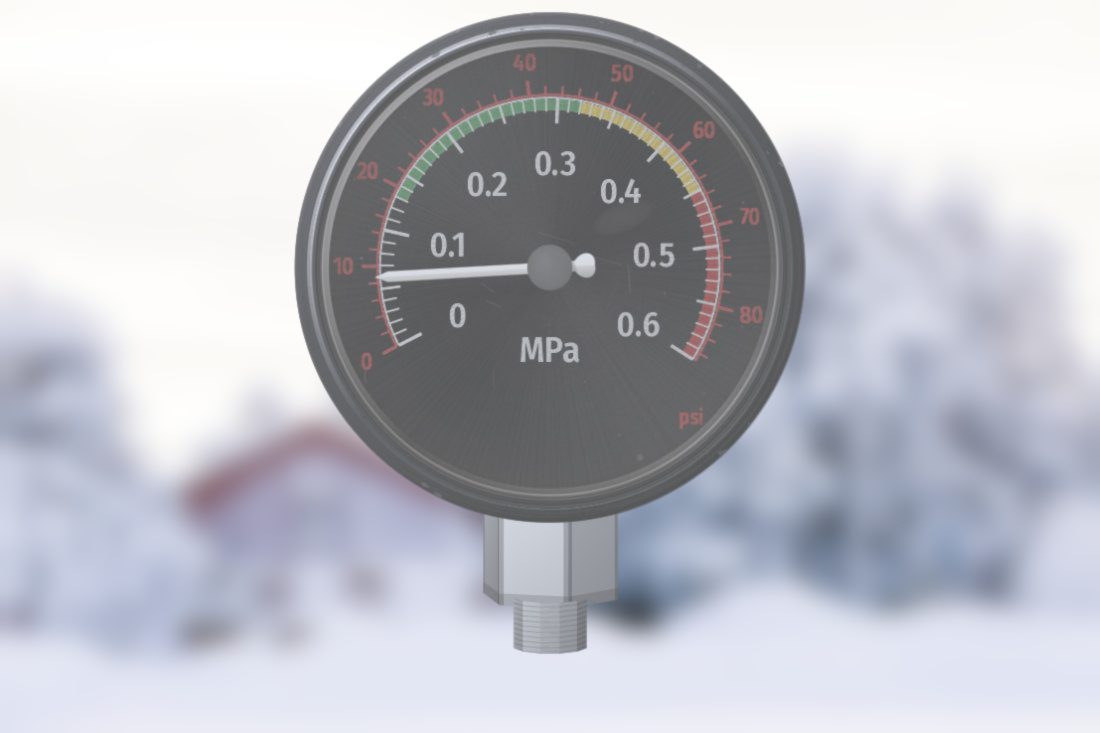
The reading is 0.06 MPa
